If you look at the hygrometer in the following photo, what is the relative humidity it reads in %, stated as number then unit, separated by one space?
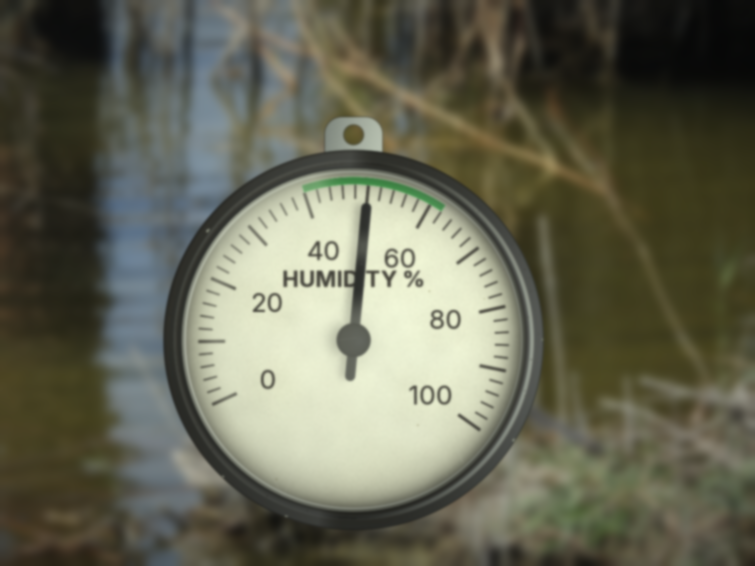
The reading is 50 %
